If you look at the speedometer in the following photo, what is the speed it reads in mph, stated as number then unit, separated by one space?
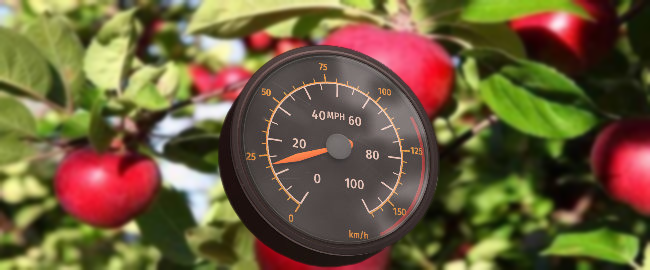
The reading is 12.5 mph
